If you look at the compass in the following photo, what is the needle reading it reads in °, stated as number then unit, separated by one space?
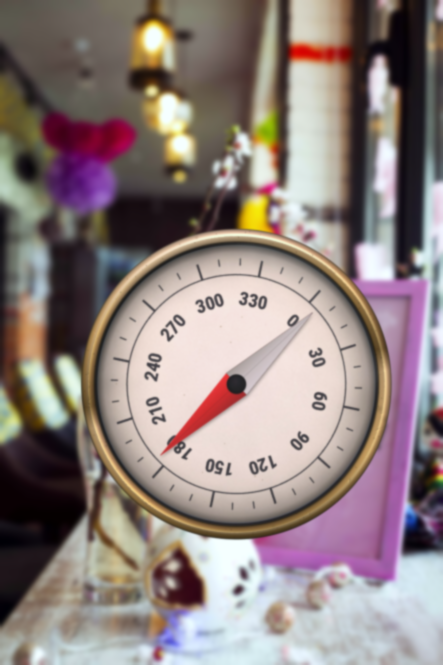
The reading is 185 °
